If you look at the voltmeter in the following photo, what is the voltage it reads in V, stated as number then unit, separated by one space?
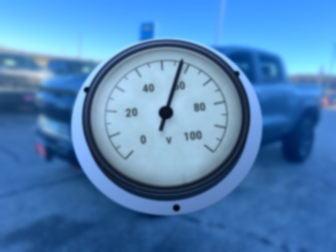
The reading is 57.5 V
